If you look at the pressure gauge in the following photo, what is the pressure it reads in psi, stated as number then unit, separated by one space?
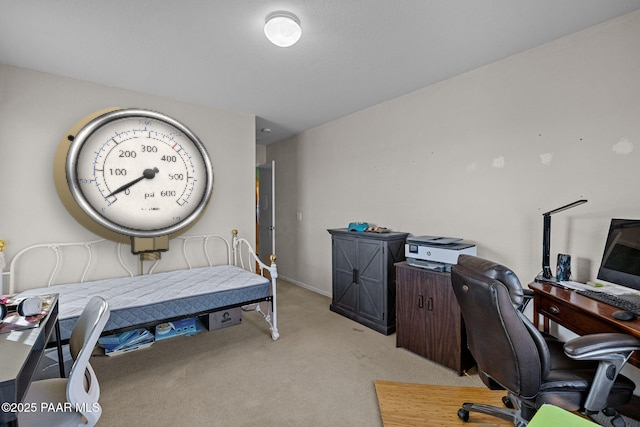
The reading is 20 psi
